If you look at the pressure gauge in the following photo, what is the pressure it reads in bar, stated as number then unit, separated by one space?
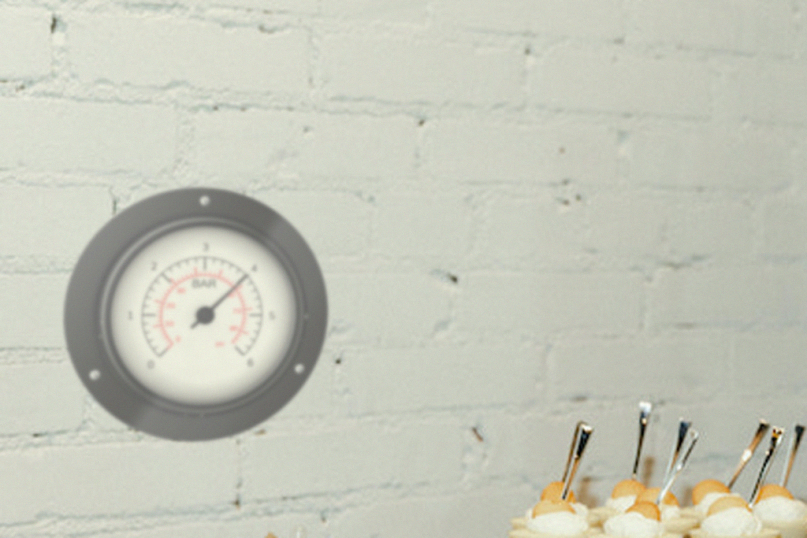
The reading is 4 bar
